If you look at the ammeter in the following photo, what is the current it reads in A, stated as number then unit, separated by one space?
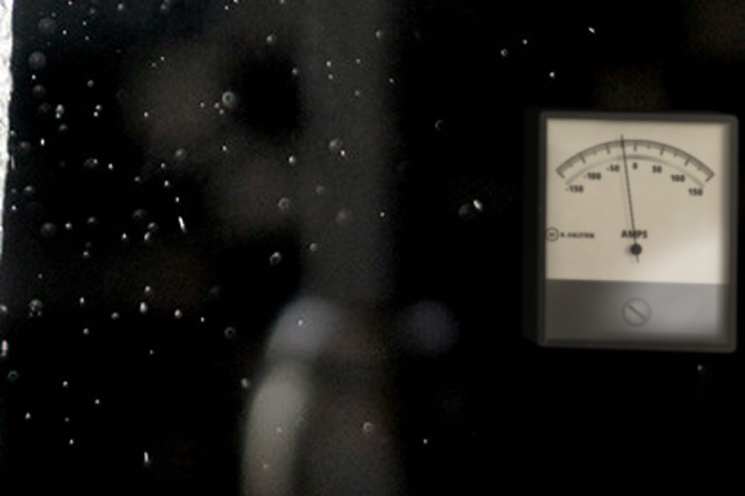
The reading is -25 A
